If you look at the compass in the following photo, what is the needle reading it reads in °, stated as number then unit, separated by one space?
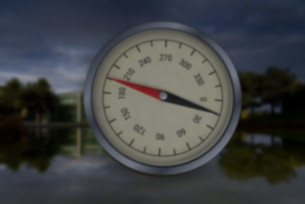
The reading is 195 °
